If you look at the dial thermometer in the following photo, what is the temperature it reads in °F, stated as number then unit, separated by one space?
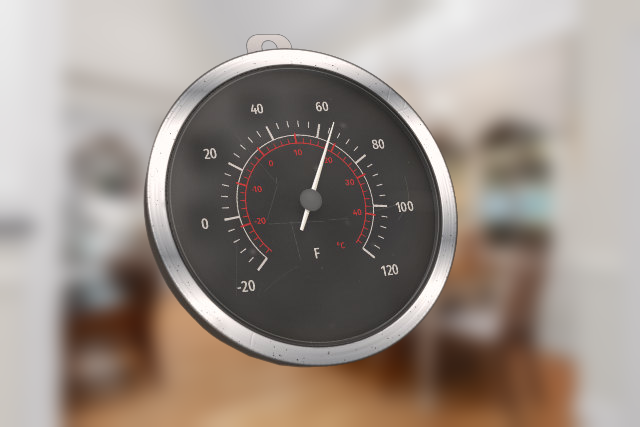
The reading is 64 °F
